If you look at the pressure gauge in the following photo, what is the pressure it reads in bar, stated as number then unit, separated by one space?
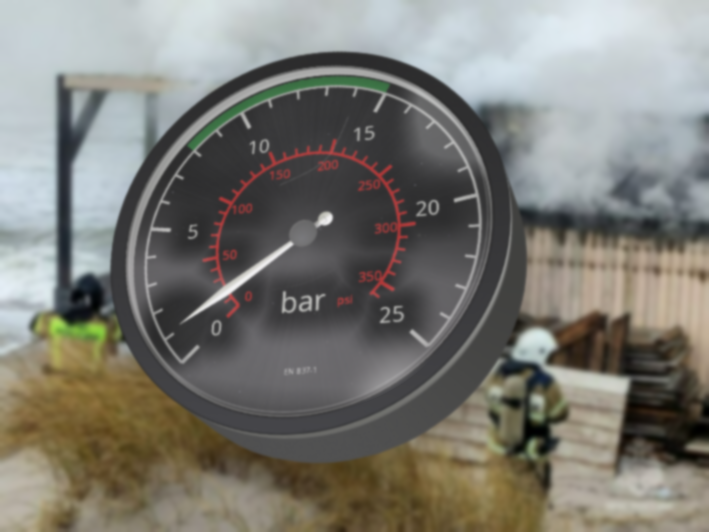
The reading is 1 bar
